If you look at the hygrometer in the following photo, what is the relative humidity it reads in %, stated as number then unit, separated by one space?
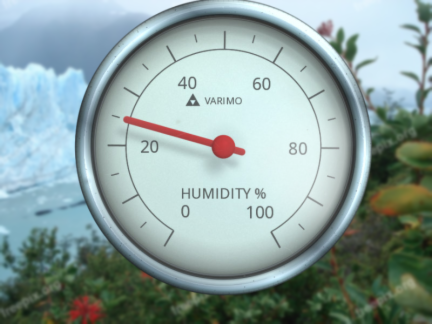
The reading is 25 %
